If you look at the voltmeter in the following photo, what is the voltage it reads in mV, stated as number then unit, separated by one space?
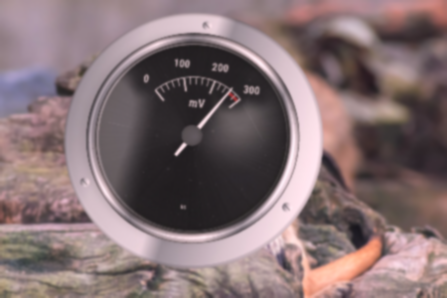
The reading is 260 mV
